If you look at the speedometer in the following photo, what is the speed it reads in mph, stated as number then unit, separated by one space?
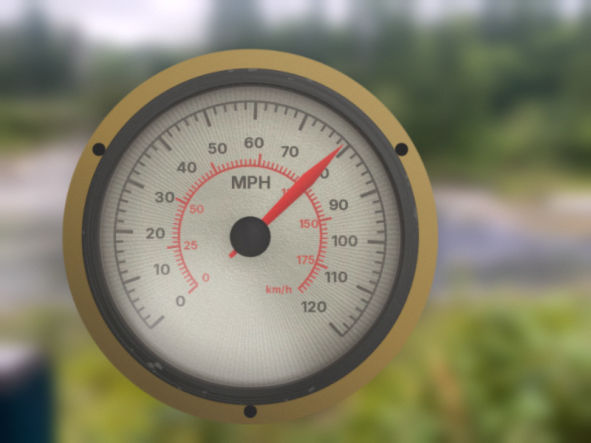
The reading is 79 mph
